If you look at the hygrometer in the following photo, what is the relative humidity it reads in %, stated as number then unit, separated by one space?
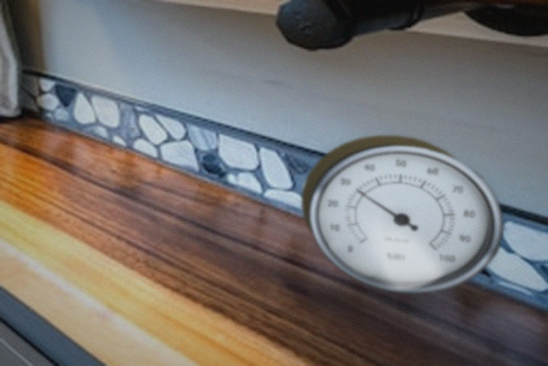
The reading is 30 %
